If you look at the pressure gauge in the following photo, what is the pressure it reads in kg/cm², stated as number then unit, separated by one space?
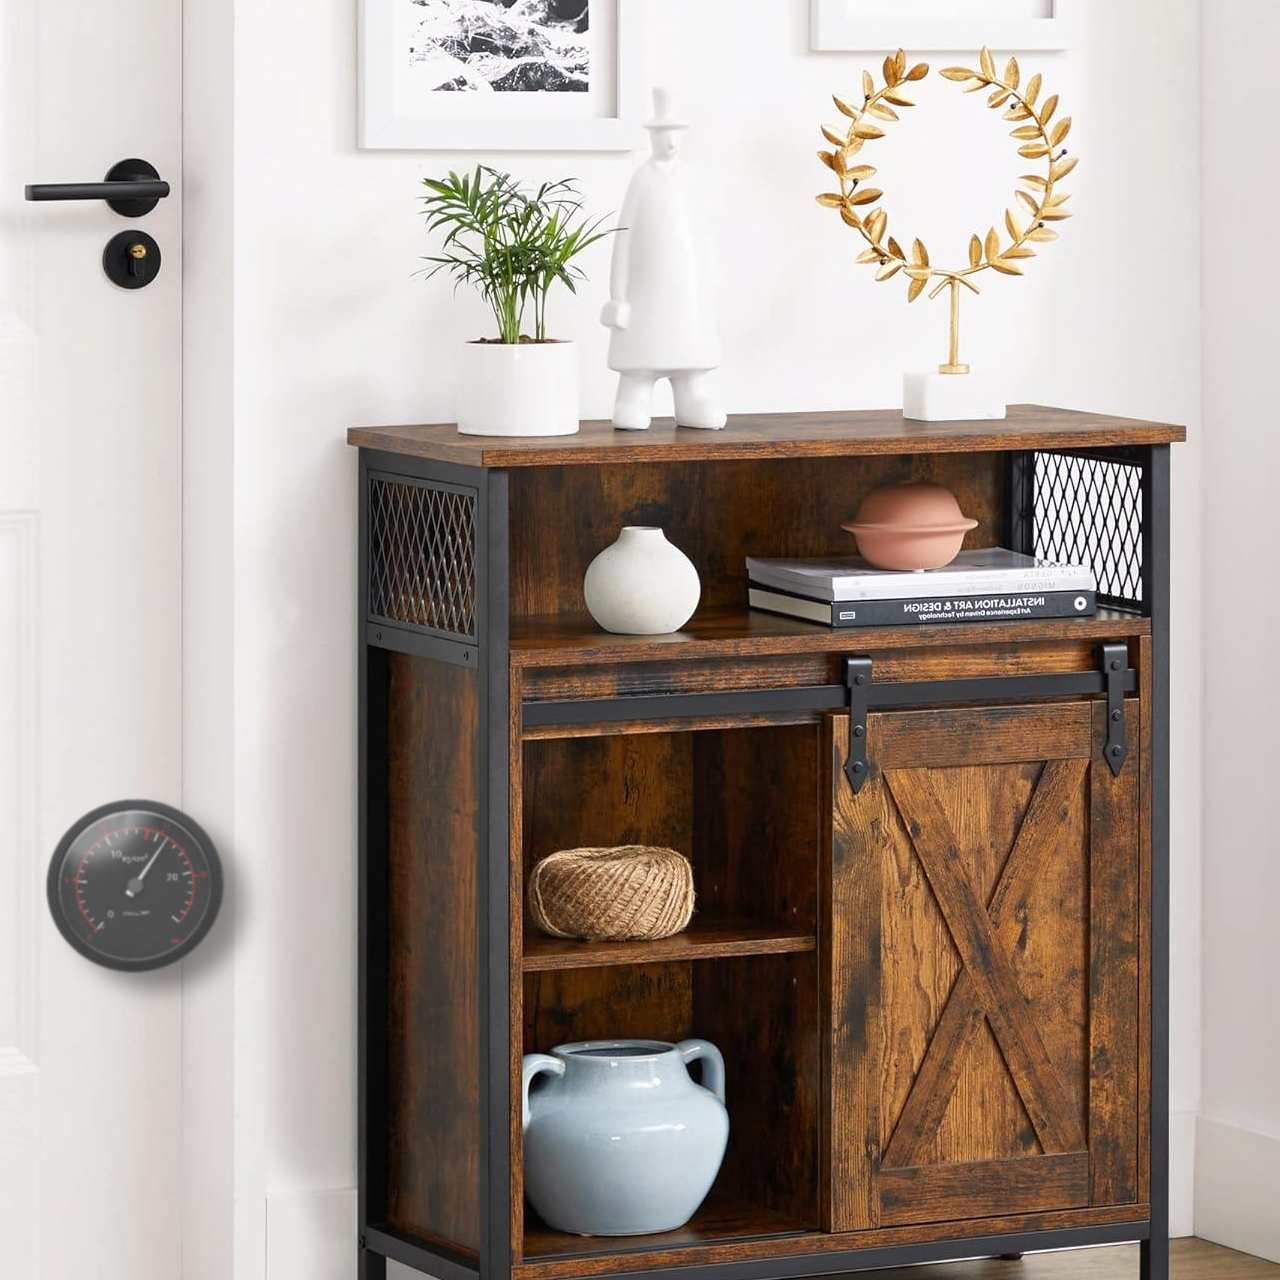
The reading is 16 kg/cm²
